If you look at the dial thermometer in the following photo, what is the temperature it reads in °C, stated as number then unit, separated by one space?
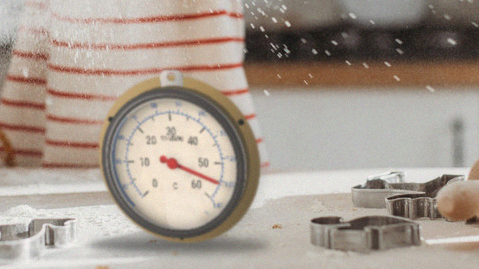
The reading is 55 °C
